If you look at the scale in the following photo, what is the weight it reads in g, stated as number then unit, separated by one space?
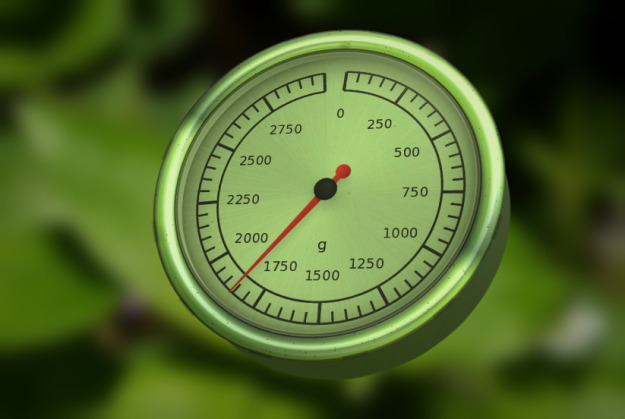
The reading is 1850 g
